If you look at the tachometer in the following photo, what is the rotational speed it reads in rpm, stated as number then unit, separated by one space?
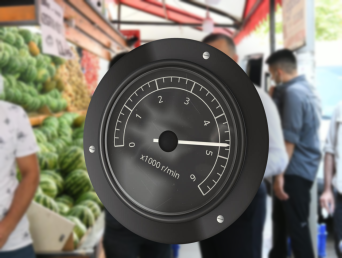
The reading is 4700 rpm
